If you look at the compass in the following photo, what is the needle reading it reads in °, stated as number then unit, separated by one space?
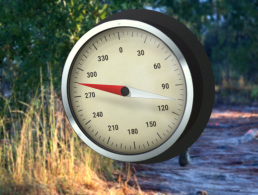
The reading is 285 °
